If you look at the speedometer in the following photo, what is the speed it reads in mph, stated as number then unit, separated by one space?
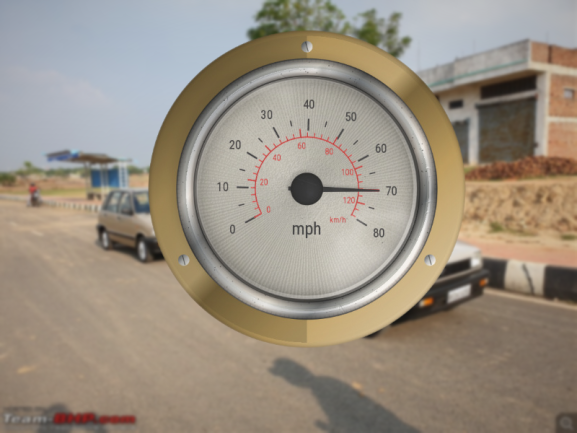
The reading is 70 mph
